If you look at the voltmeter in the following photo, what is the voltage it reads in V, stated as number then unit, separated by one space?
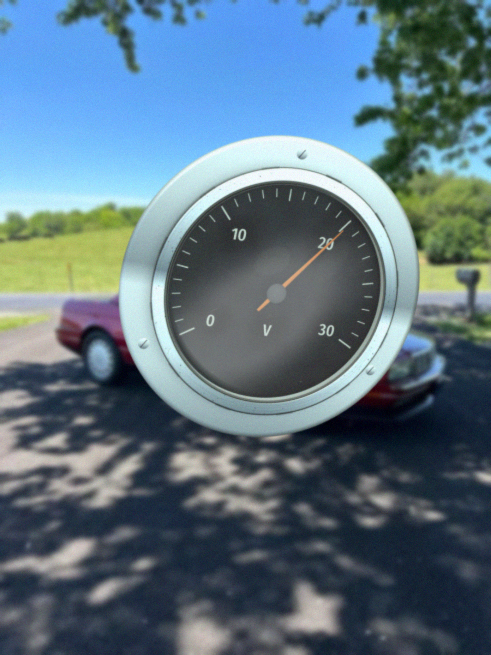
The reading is 20 V
